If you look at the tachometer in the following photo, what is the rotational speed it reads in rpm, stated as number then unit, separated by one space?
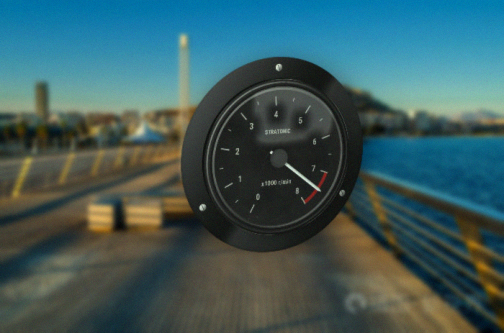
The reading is 7500 rpm
